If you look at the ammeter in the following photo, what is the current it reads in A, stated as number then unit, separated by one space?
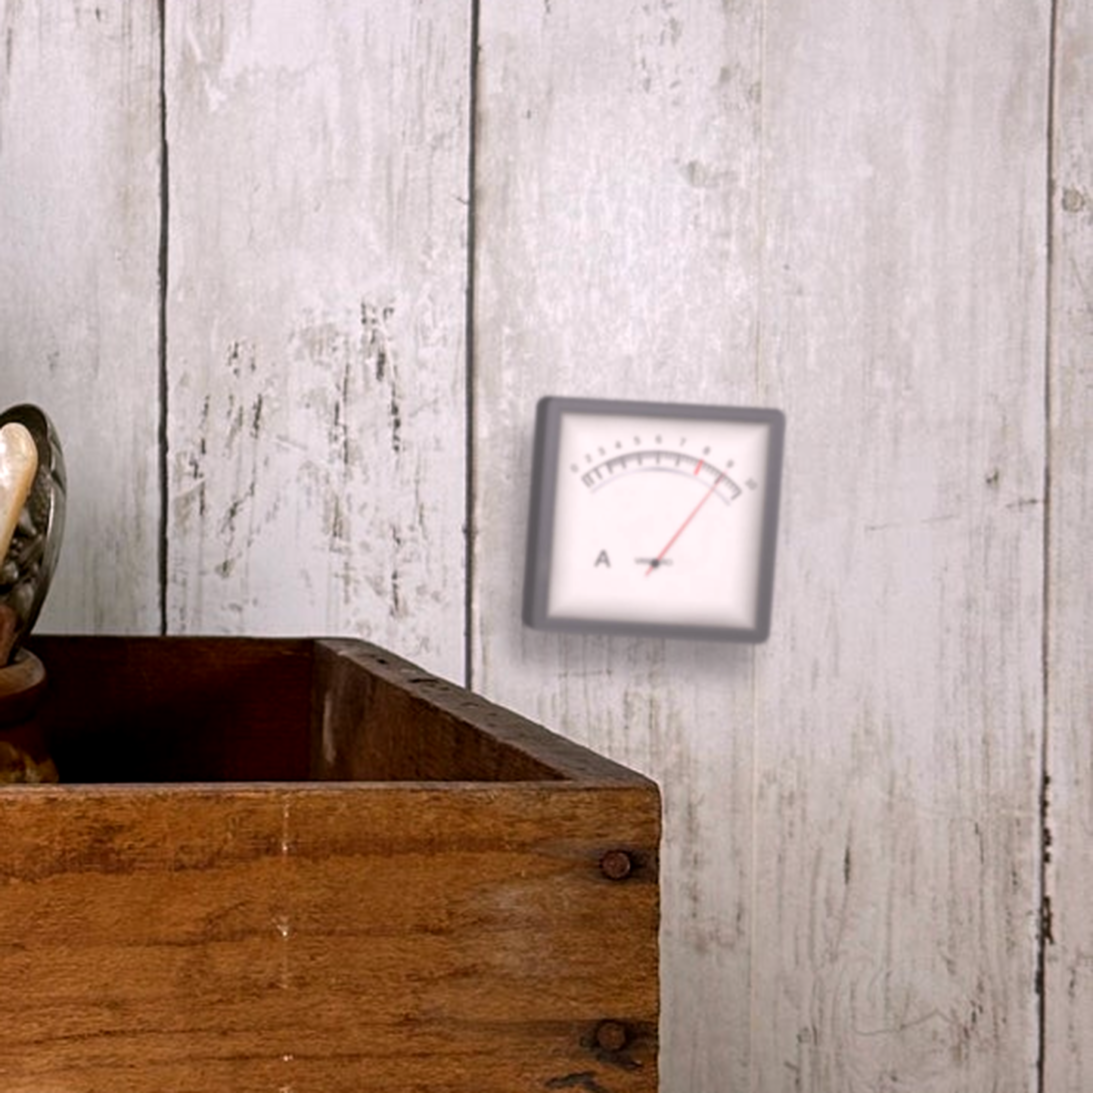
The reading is 9 A
